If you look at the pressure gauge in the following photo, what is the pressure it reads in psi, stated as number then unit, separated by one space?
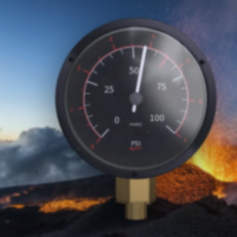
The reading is 55 psi
